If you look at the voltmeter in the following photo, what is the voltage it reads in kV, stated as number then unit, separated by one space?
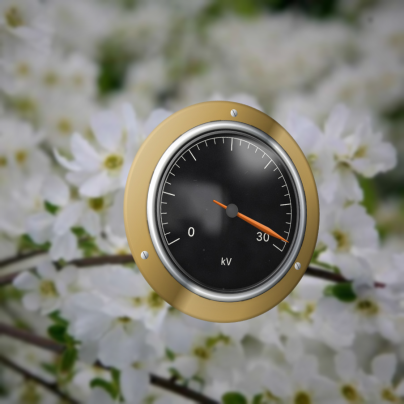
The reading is 29 kV
